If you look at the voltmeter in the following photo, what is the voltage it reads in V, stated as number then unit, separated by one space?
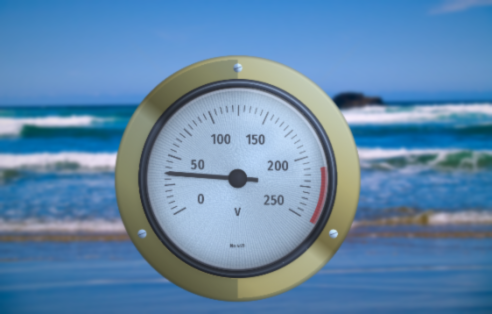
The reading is 35 V
